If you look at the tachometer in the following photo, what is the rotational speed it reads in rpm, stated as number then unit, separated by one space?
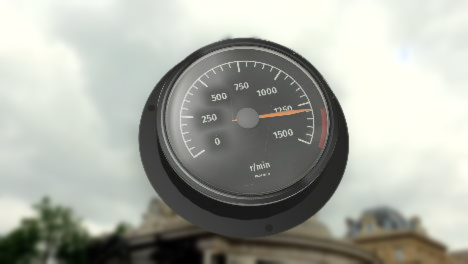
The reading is 1300 rpm
